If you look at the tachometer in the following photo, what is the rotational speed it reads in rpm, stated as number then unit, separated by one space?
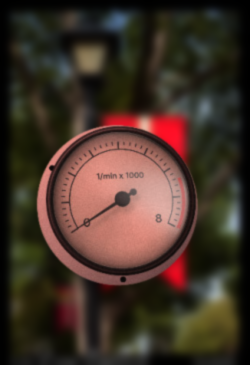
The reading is 0 rpm
